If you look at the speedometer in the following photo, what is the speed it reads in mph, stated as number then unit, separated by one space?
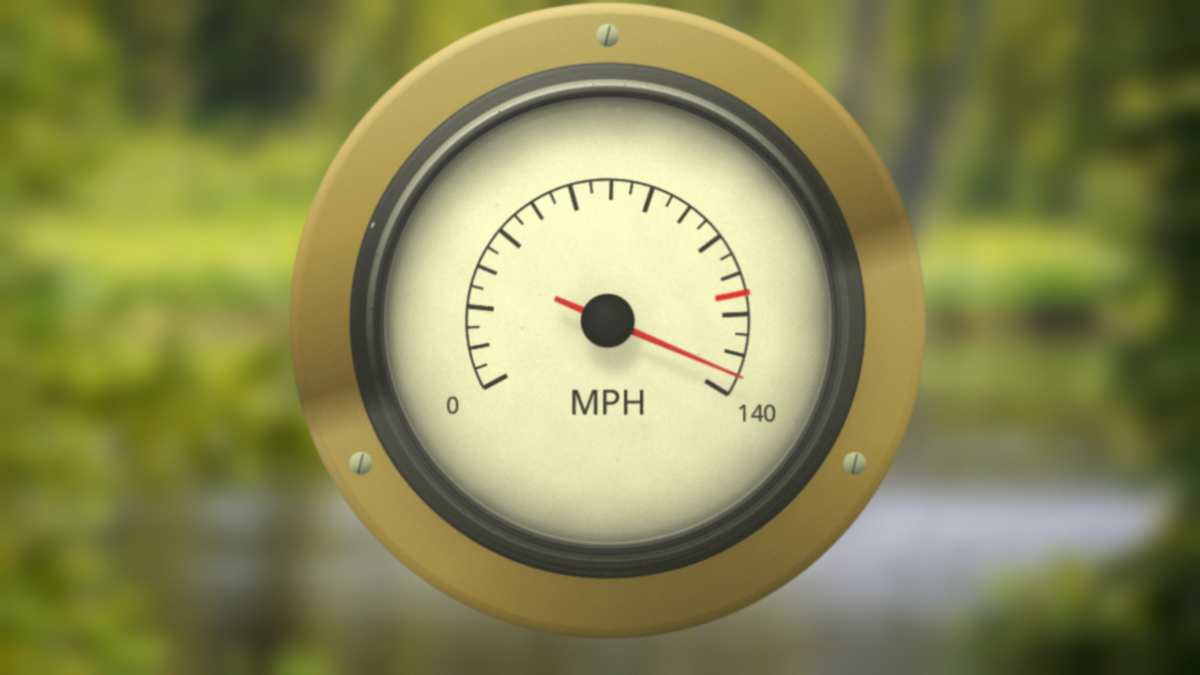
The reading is 135 mph
